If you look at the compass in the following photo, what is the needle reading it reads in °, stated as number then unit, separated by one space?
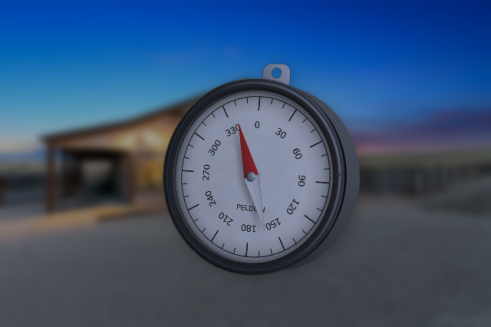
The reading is 340 °
